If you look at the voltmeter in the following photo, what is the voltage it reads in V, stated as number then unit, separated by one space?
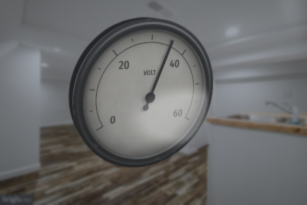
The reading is 35 V
